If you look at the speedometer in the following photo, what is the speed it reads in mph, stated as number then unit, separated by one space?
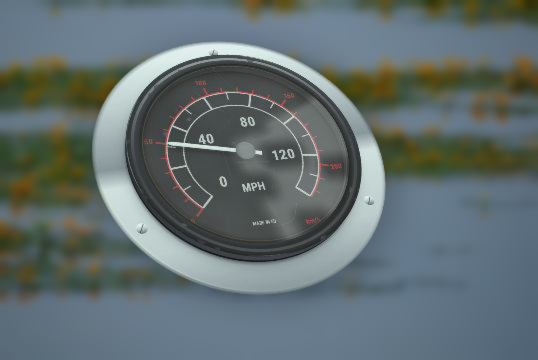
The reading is 30 mph
